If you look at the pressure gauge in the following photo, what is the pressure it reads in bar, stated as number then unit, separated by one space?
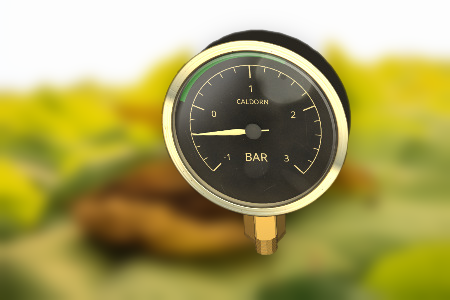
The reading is -0.4 bar
